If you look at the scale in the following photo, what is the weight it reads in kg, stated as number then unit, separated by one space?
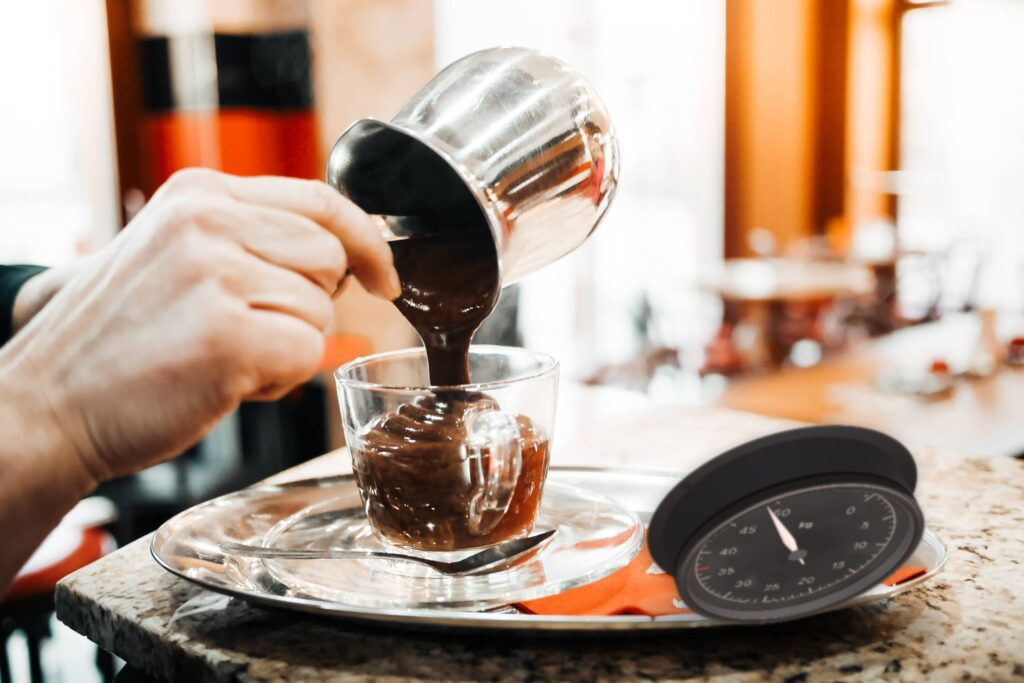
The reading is 49 kg
